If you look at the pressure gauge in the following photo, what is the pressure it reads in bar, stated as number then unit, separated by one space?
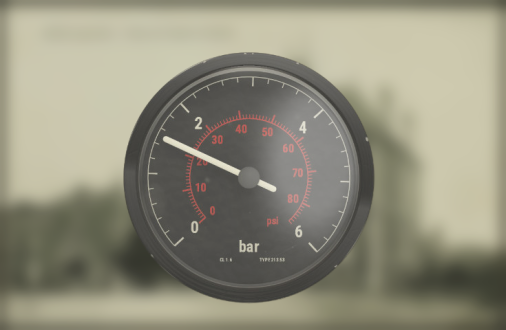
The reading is 1.5 bar
